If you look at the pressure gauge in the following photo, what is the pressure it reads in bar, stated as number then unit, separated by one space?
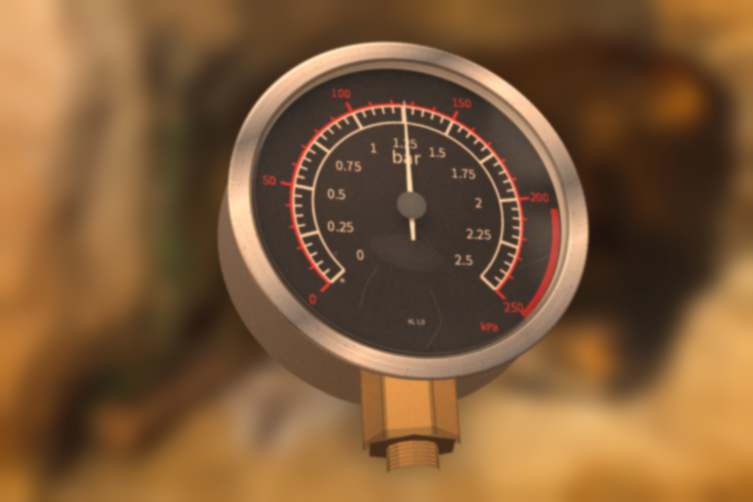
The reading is 1.25 bar
